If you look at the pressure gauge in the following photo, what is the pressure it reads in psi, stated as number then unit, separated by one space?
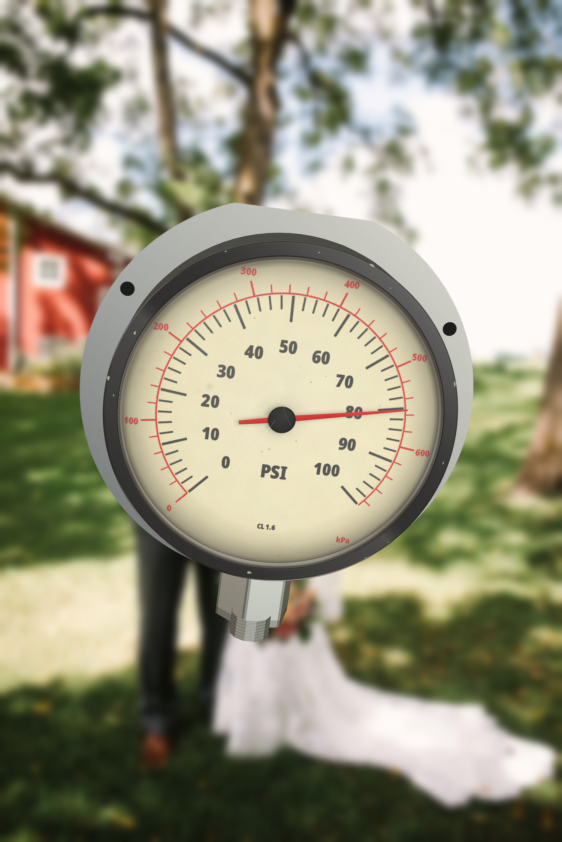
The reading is 80 psi
